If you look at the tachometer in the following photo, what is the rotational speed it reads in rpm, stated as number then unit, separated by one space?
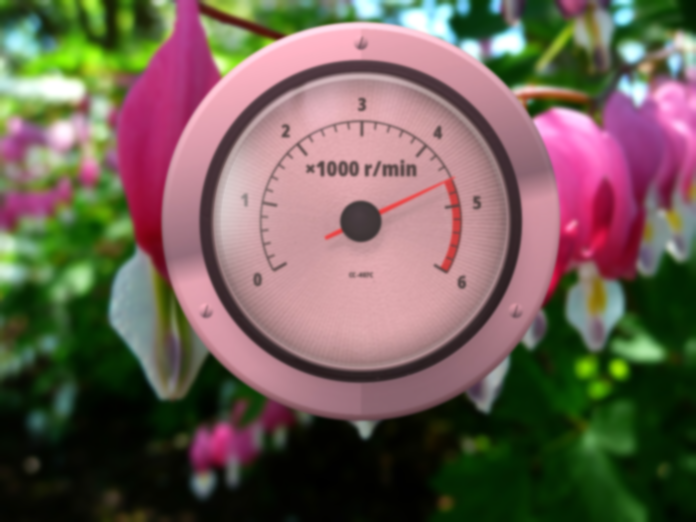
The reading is 4600 rpm
